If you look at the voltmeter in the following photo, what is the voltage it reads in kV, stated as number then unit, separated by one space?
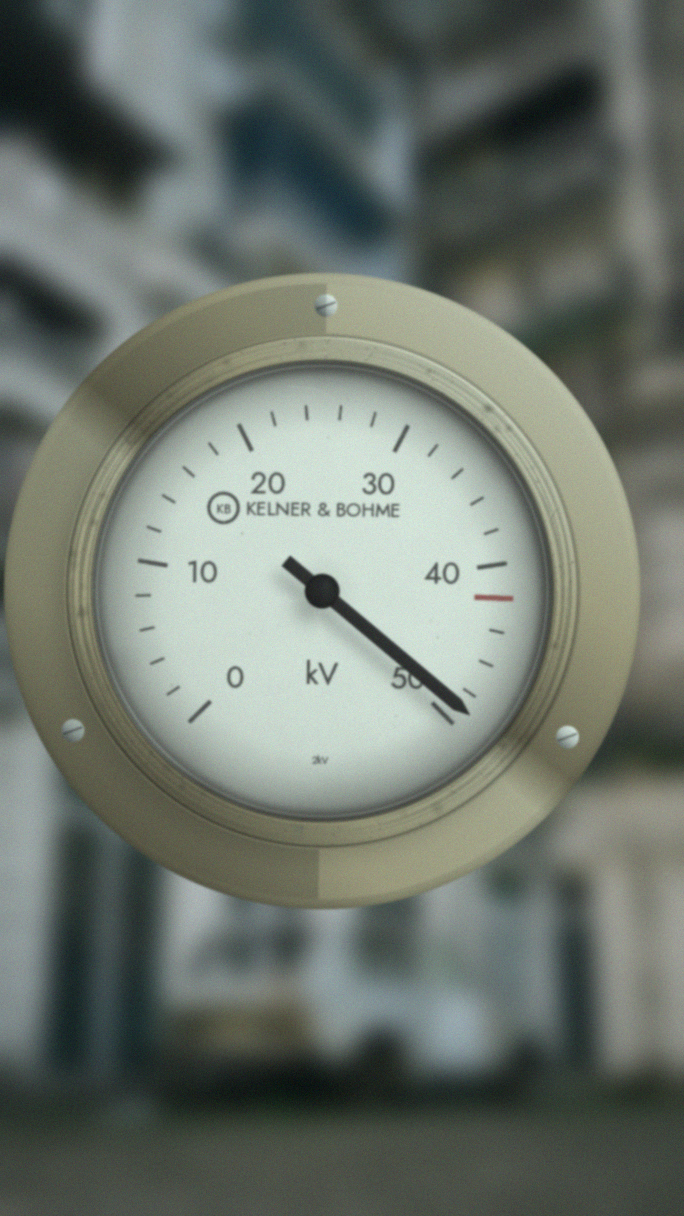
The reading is 49 kV
